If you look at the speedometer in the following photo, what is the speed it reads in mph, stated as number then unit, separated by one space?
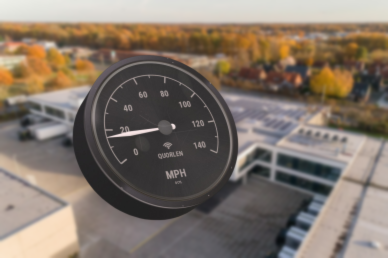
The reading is 15 mph
